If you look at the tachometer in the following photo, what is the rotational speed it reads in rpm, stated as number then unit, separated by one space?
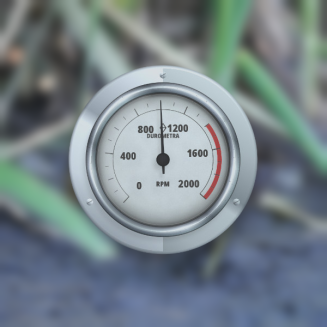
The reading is 1000 rpm
